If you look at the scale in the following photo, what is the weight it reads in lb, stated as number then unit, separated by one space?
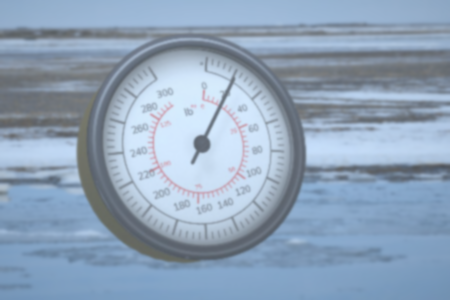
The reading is 20 lb
